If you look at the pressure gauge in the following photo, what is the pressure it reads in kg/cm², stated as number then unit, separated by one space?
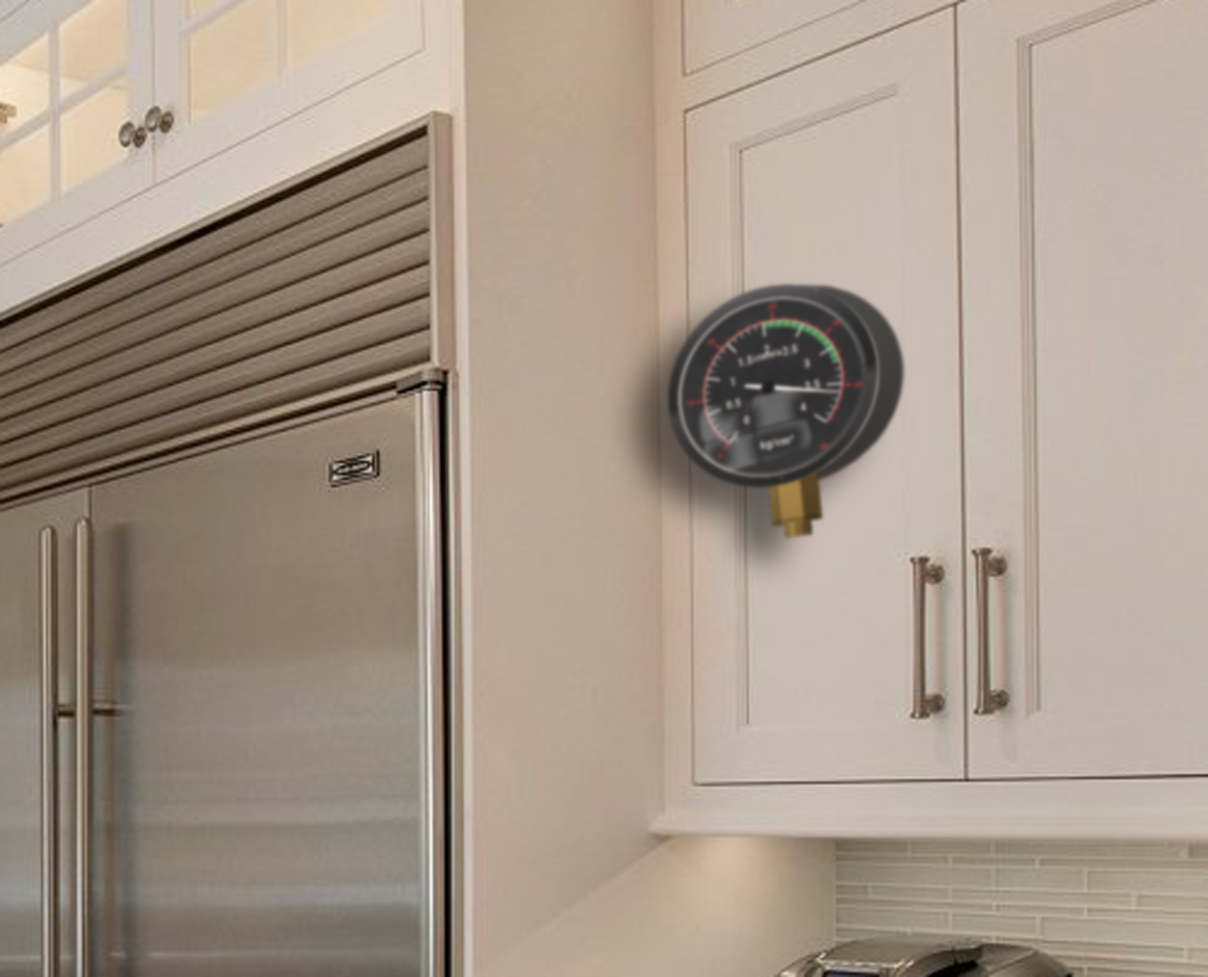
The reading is 3.6 kg/cm²
